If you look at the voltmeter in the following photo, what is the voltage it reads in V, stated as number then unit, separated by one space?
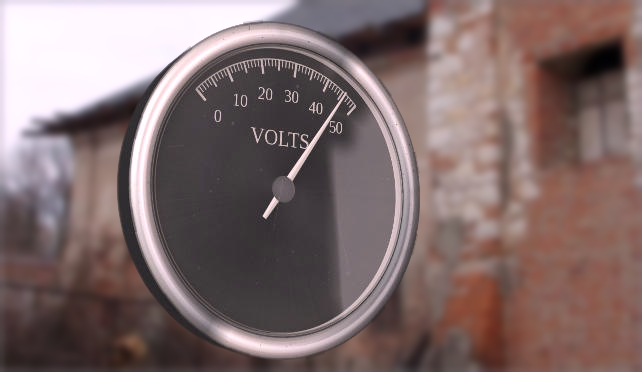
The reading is 45 V
